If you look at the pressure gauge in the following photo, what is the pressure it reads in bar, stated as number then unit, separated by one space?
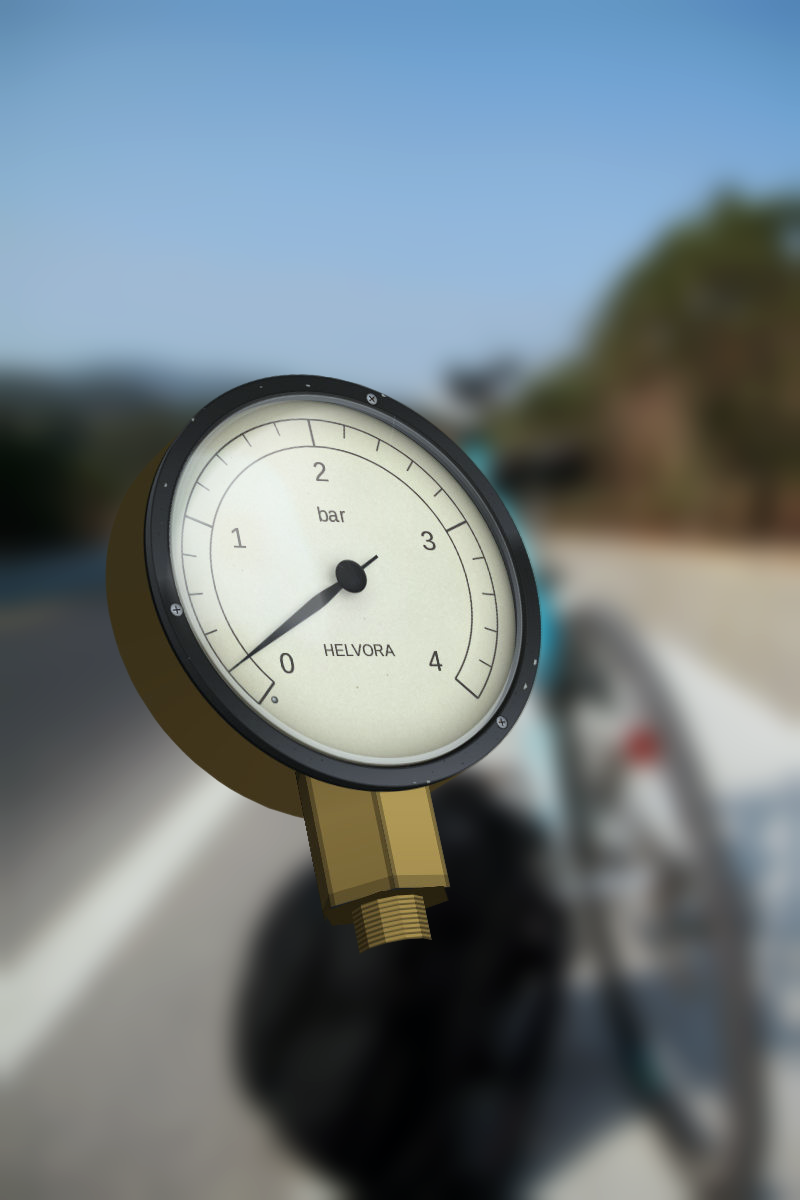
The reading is 0.2 bar
